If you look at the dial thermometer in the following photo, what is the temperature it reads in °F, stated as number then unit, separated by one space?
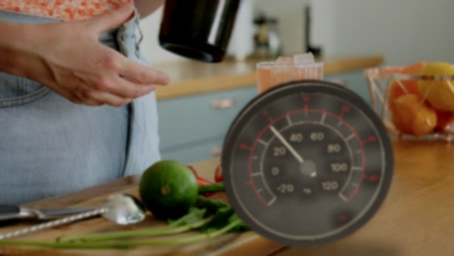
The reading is 30 °F
